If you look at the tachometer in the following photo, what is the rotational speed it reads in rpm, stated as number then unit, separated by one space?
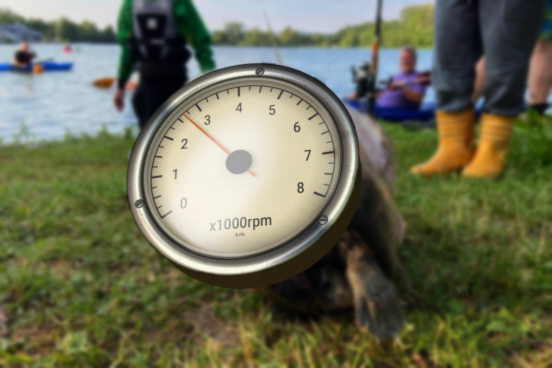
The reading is 2625 rpm
